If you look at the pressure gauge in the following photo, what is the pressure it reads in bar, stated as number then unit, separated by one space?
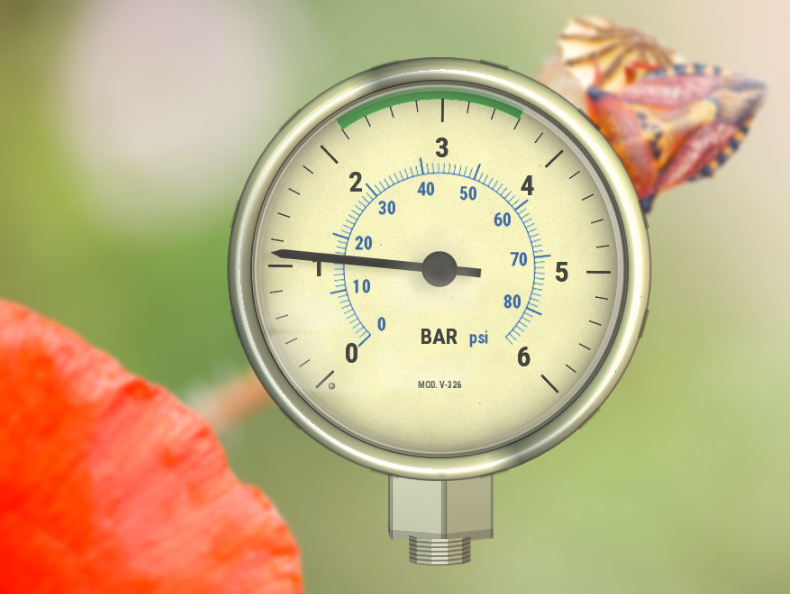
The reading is 1.1 bar
